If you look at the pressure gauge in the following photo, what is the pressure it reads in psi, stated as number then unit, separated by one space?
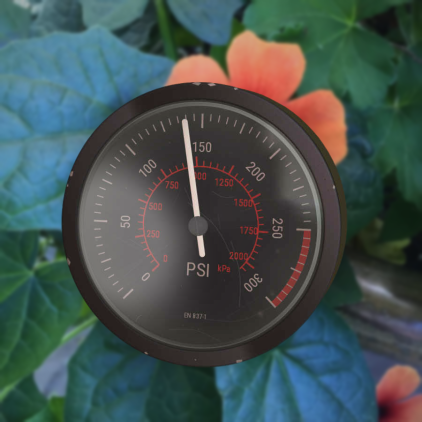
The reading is 140 psi
